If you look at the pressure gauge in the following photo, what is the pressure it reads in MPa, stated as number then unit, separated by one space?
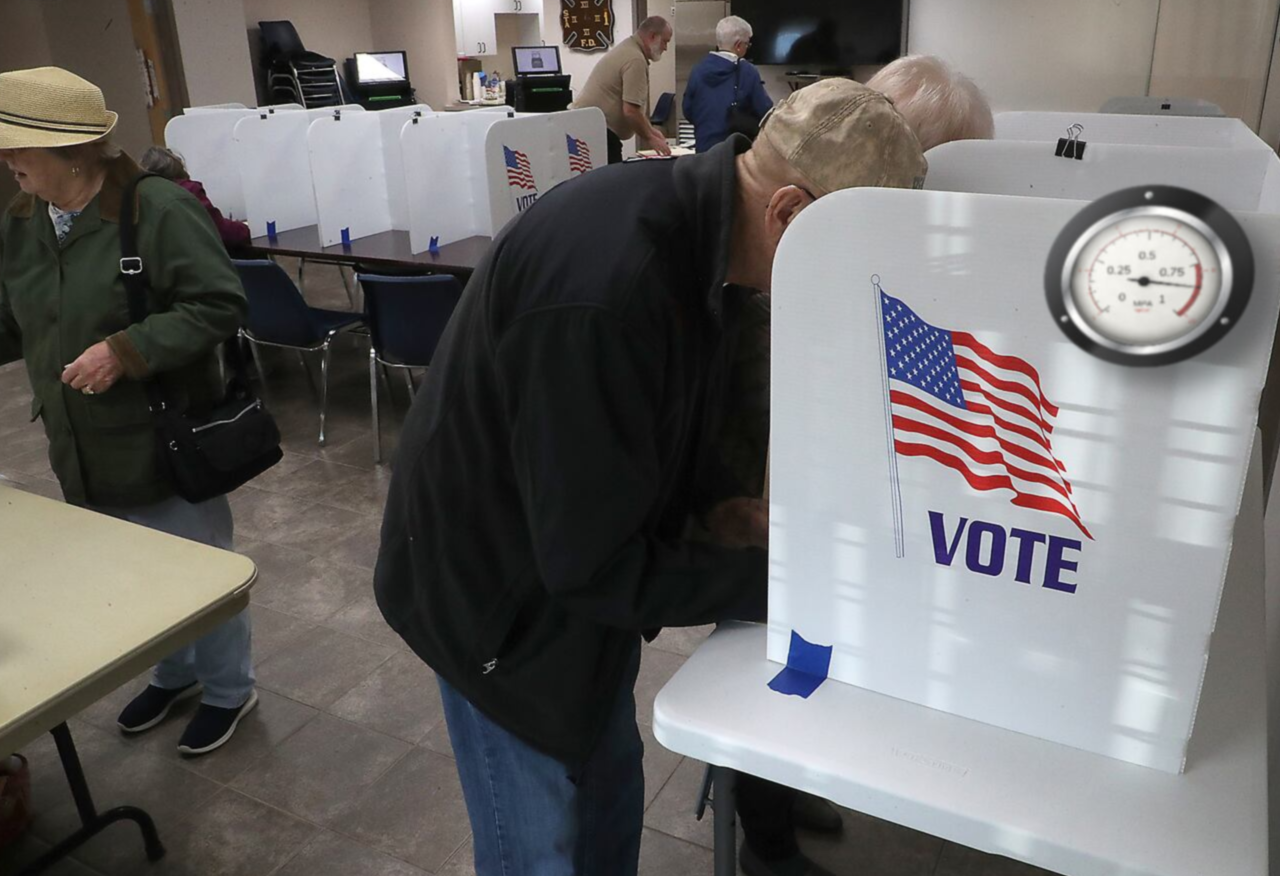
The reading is 0.85 MPa
